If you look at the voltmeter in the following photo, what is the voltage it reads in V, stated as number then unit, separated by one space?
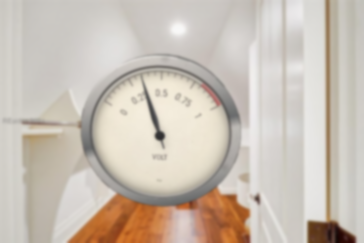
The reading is 0.35 V
